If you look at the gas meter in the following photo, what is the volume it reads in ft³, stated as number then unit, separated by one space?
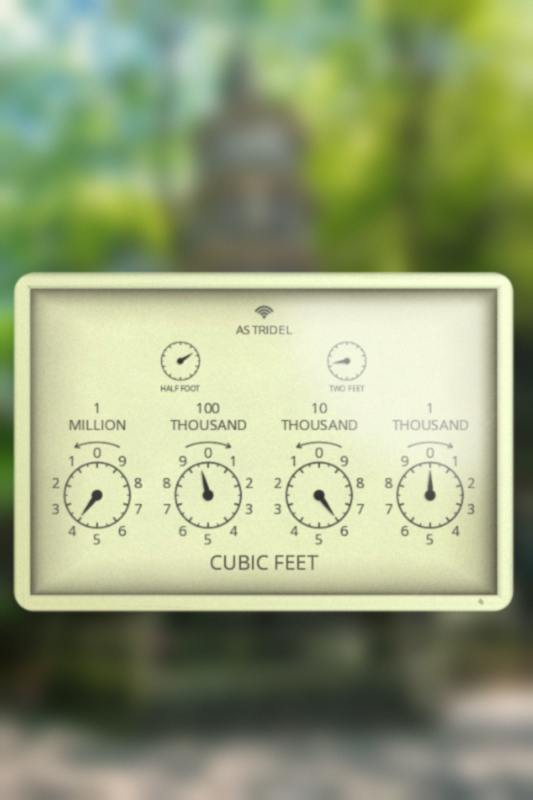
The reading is 396000 ft³
